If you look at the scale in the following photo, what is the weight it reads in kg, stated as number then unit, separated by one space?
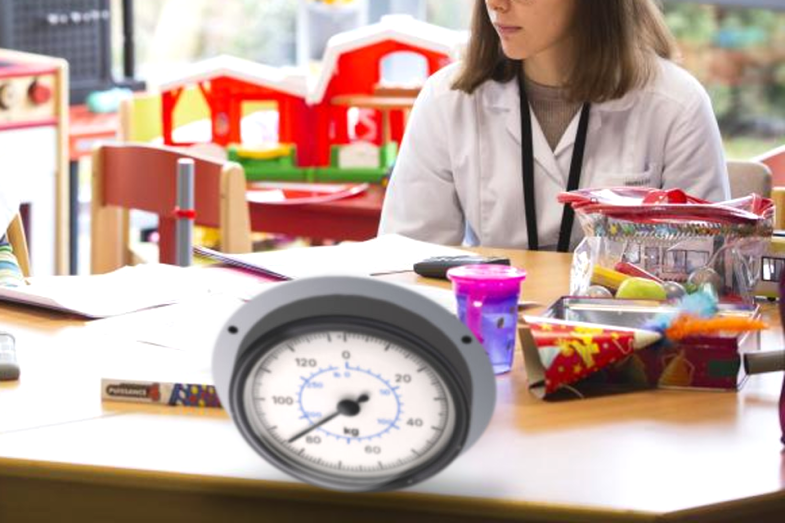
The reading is 85 kg
